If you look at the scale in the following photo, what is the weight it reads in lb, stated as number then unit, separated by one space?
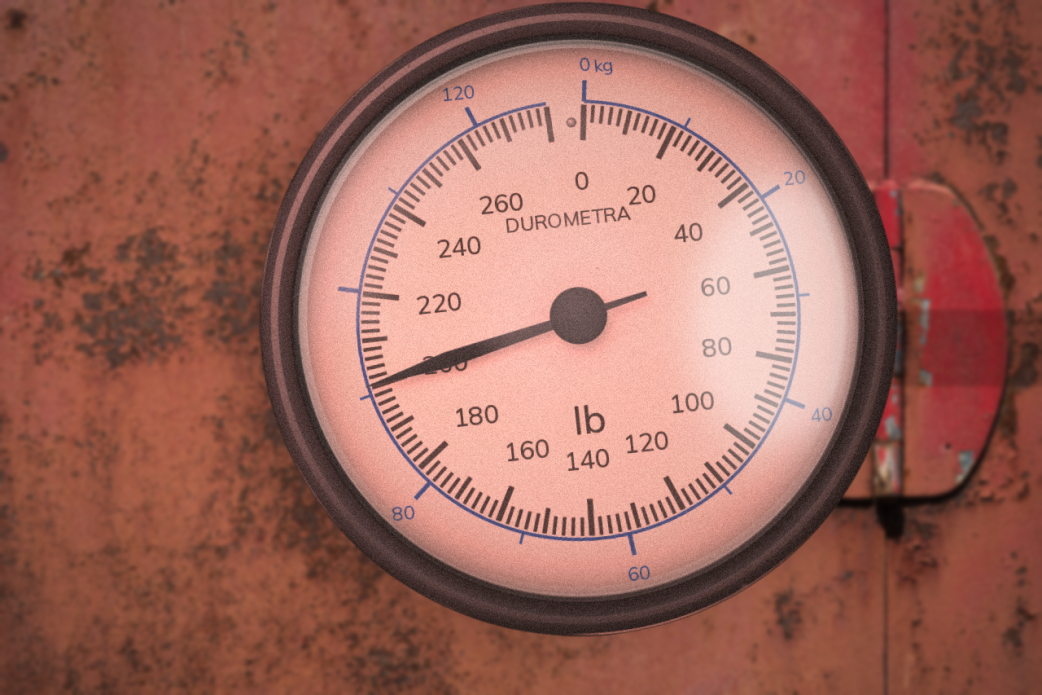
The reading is 200 lb
